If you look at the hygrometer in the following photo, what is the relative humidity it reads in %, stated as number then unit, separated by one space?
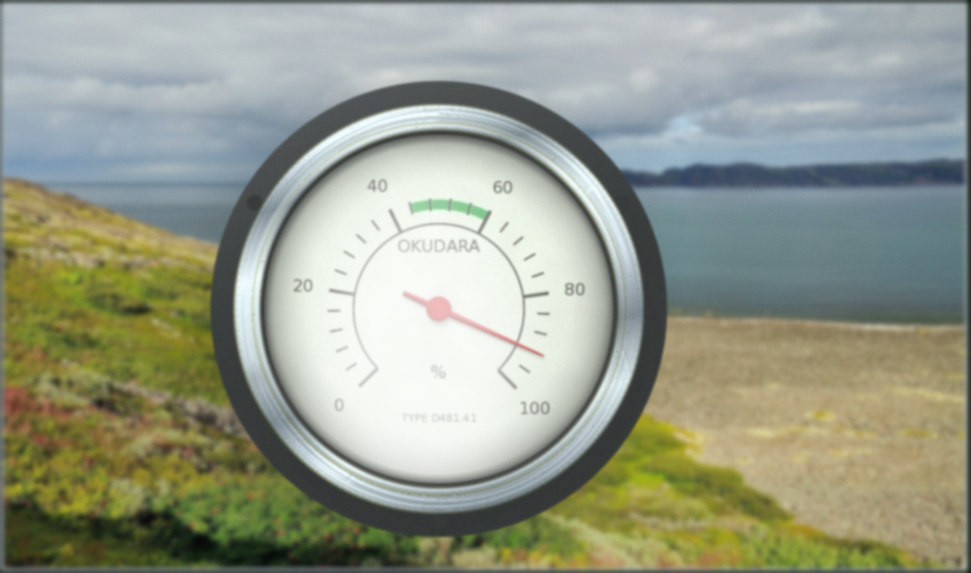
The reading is 92 %
